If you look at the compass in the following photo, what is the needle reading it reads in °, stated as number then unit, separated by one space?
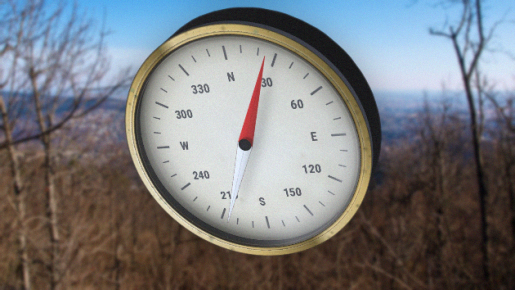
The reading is 25 °
